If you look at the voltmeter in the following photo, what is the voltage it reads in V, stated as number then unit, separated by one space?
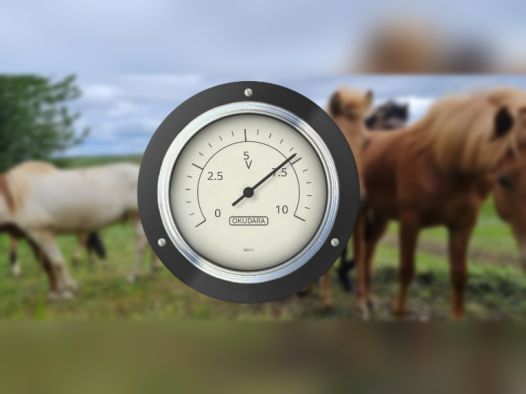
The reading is 7.25 V
